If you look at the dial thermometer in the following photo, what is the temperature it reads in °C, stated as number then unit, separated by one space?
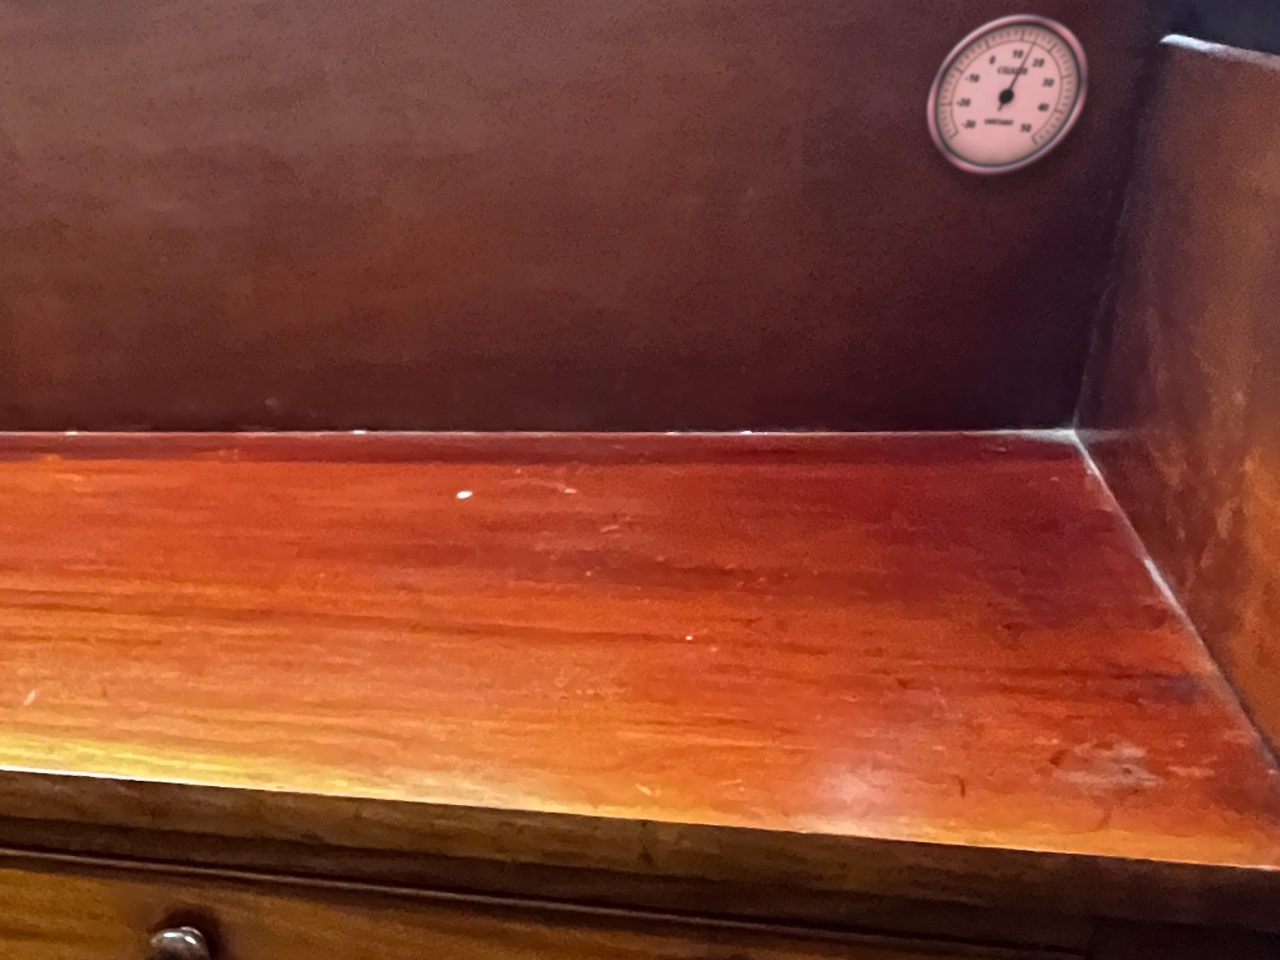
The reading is 14 °C
